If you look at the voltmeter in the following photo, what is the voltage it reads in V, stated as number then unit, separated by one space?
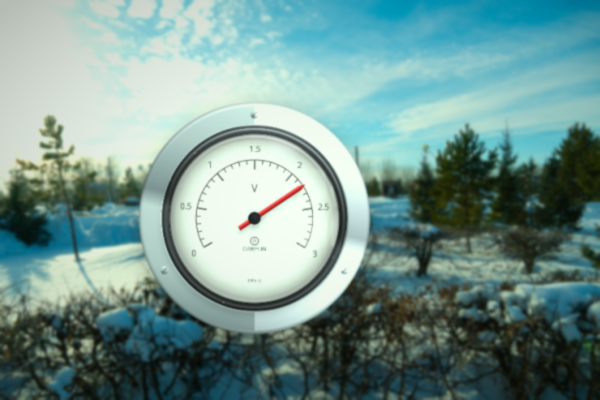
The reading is 2.2 V
